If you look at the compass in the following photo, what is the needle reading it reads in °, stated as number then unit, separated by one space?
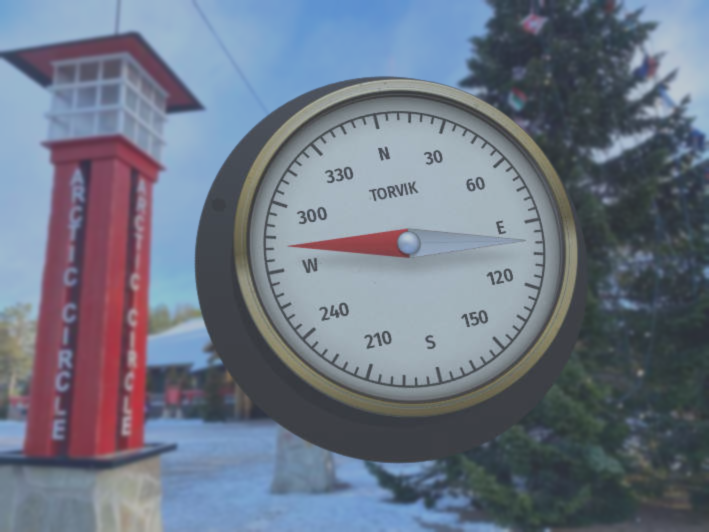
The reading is 280 °
